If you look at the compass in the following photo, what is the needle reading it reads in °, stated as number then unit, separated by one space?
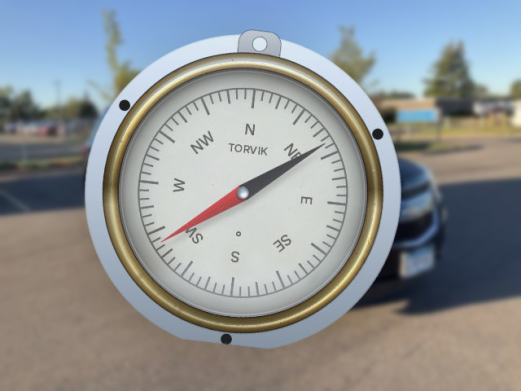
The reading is 232.5 °
